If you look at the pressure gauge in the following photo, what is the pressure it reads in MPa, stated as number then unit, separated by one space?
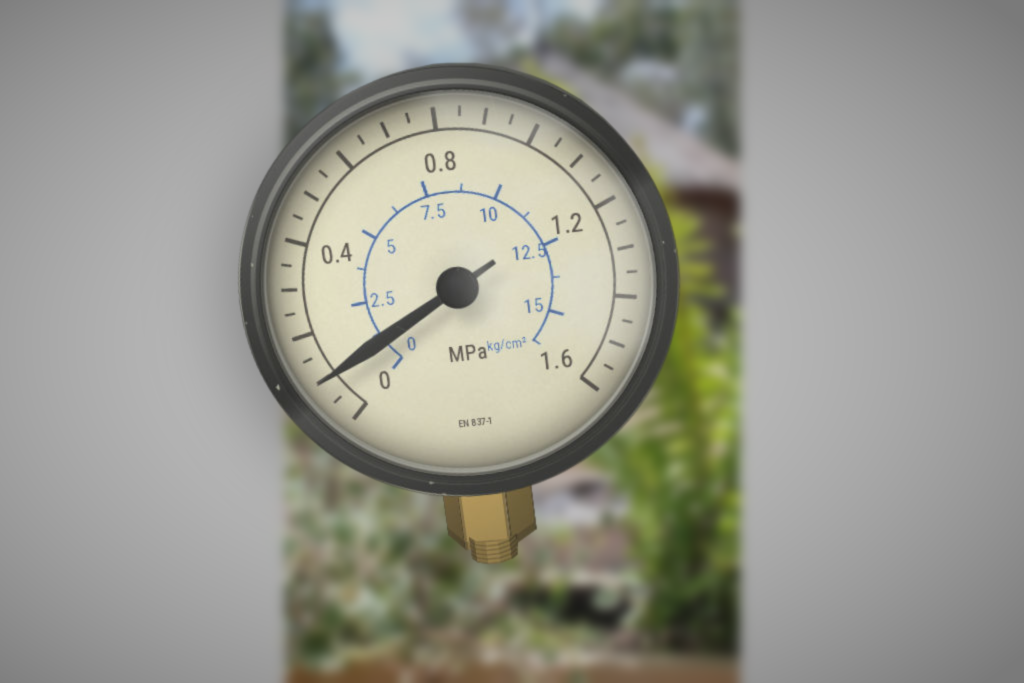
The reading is 0.1 MPa
